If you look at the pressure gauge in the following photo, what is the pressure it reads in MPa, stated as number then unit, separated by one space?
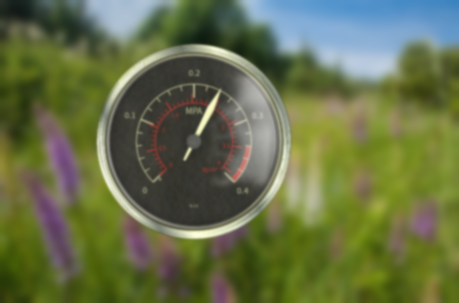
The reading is 0.24 MPa
